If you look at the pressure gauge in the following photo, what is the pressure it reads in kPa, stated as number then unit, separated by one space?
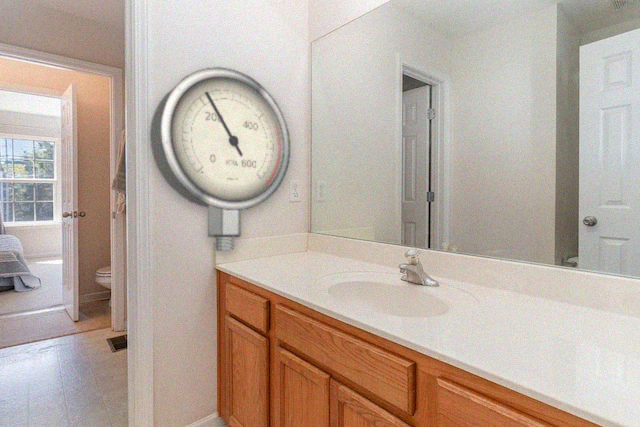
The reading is 220 kPa
